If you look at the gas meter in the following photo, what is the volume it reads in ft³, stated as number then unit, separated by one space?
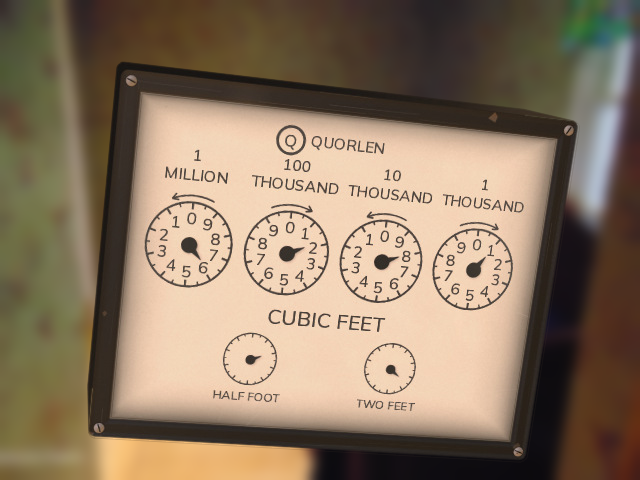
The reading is 618100 ft³
